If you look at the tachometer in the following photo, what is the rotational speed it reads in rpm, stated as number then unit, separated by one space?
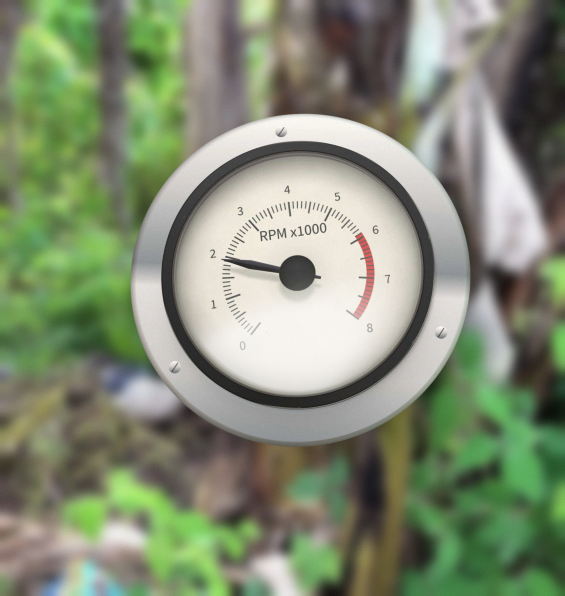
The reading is 1900 rpm
